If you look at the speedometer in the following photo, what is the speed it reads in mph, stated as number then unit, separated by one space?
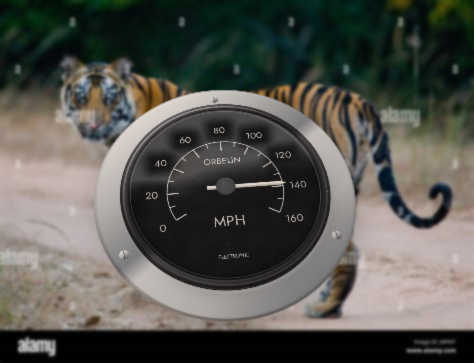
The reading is 140 mph
